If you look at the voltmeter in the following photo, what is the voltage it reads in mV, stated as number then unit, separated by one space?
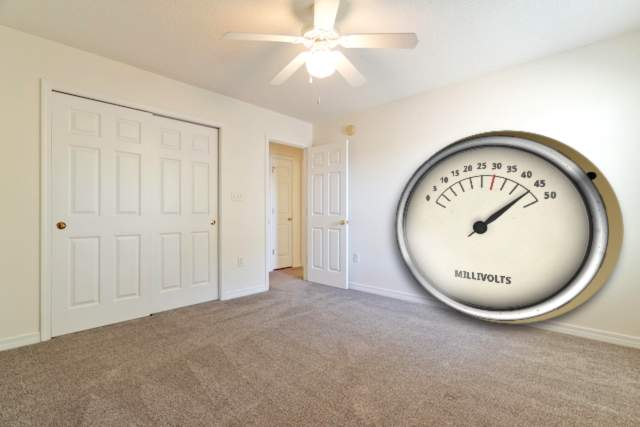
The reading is 45 mV
